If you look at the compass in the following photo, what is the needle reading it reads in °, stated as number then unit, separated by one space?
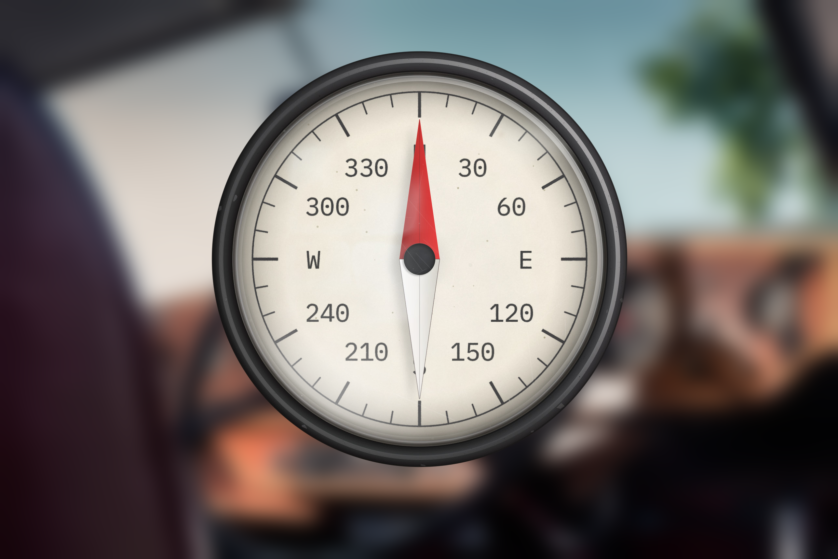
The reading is 0 °
